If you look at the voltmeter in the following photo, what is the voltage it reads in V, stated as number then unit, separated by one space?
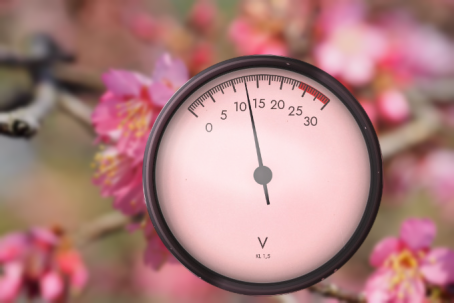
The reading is 12.5 V
